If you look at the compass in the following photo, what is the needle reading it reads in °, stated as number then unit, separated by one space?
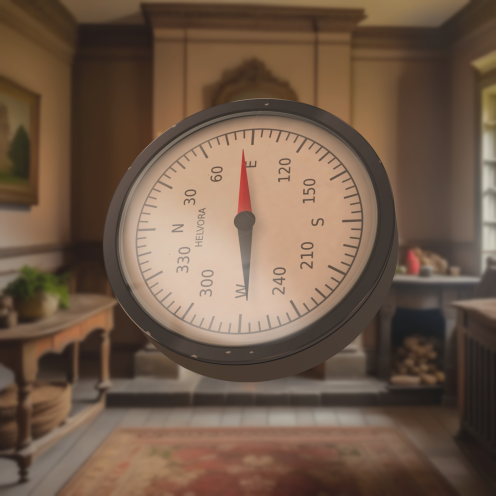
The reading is 85 °
